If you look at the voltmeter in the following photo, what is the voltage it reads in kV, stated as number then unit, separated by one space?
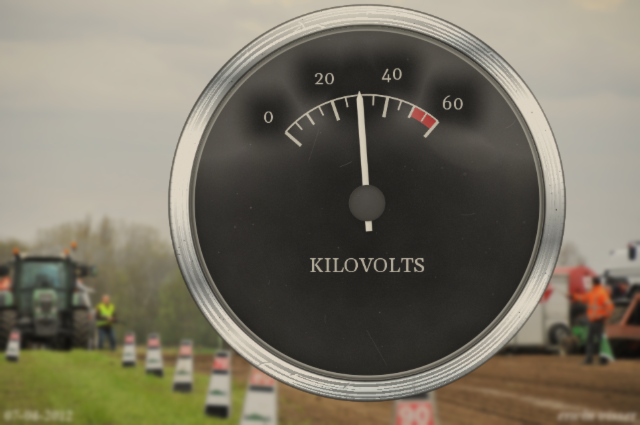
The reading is 30 kV
